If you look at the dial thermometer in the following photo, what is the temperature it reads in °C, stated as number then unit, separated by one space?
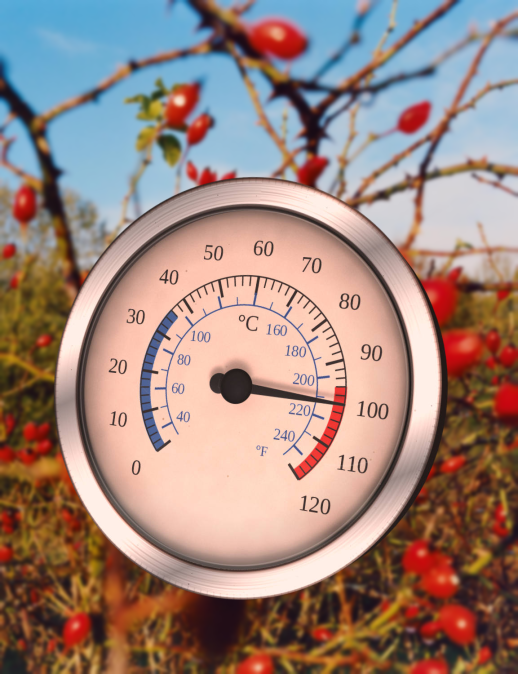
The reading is 100 °C
